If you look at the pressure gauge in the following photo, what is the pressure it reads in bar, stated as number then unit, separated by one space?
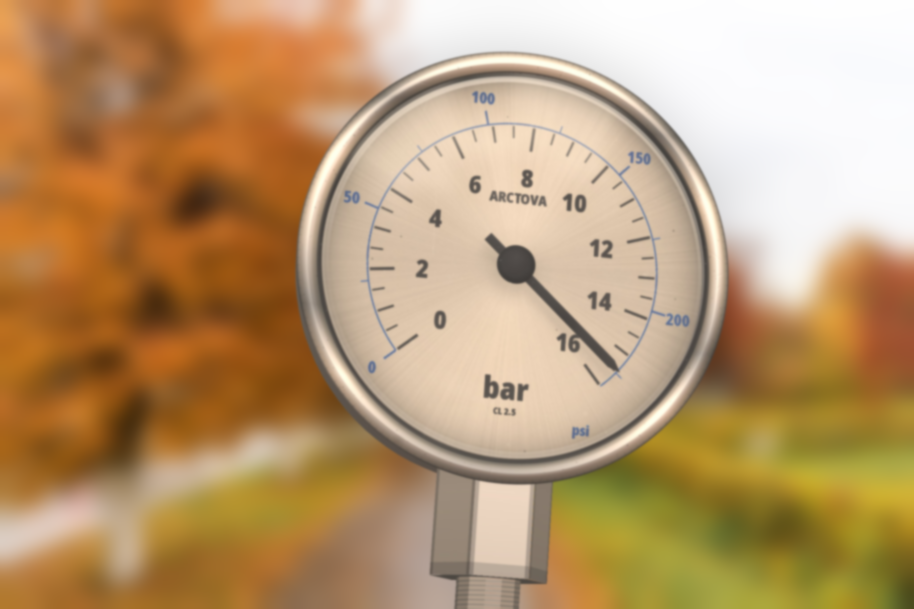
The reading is 15.5 bar
